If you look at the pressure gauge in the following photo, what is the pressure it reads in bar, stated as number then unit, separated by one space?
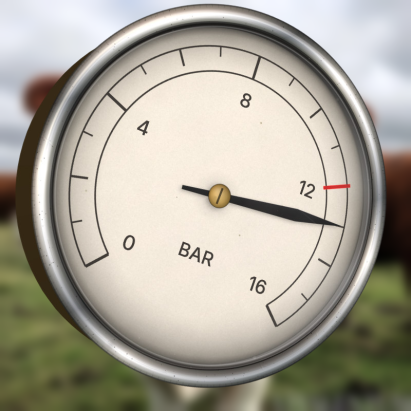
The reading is 13 bar
